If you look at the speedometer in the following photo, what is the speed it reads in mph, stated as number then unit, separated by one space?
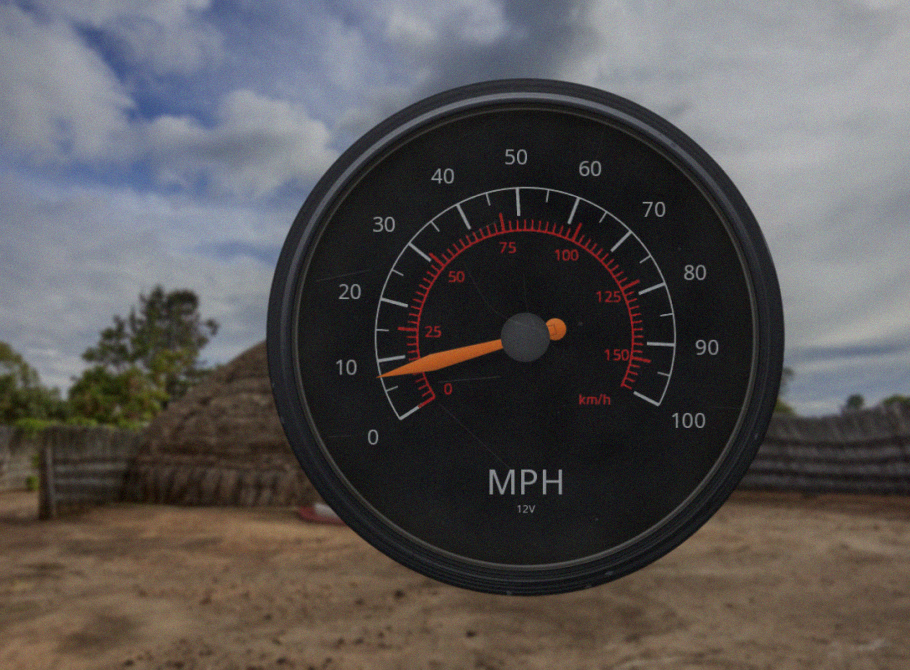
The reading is 7.5 mph
